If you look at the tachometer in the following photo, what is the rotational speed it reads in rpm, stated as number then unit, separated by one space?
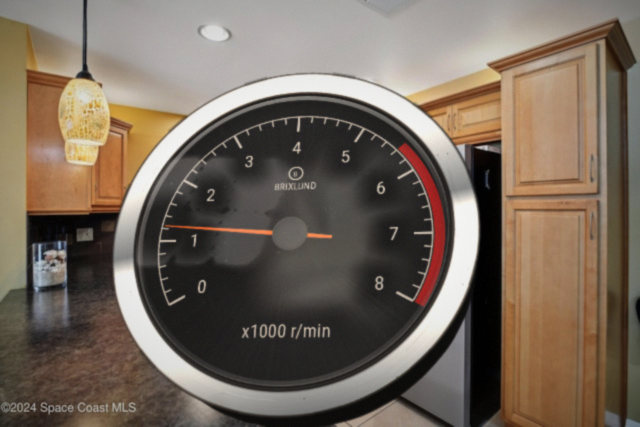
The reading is 1200 rpm
